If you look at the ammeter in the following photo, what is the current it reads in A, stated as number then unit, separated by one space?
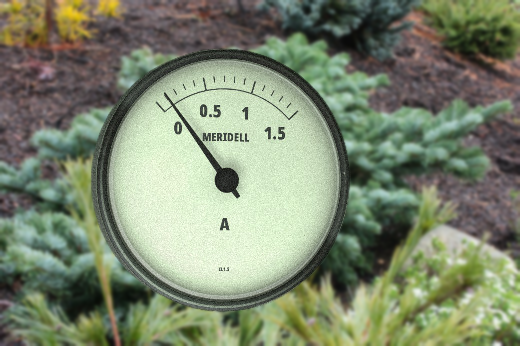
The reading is 0.1 A
